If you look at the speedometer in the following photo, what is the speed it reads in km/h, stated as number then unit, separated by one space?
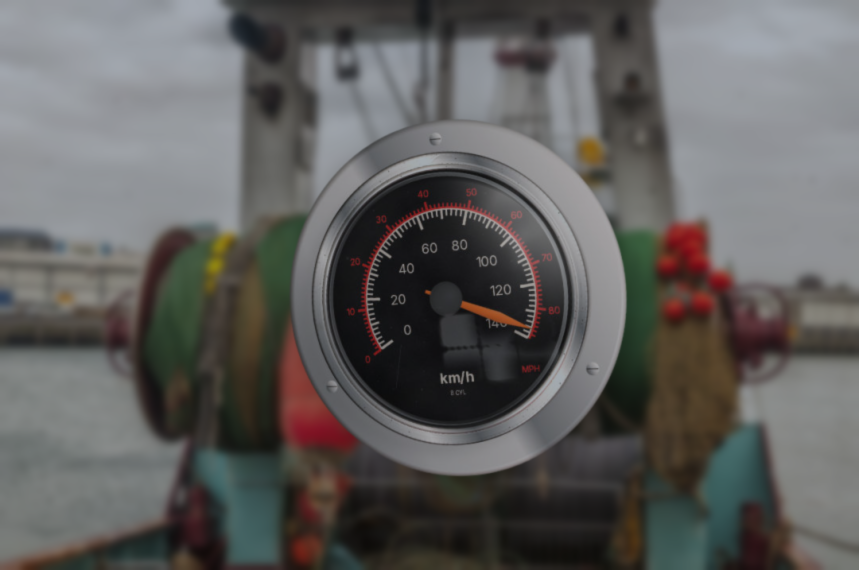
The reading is 136 km/h
